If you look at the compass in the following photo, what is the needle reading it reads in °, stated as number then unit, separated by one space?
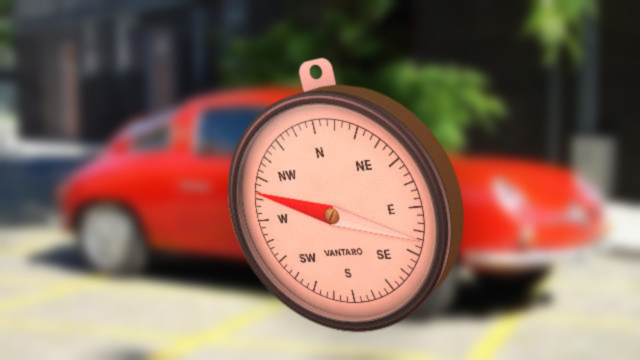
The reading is 290 °
